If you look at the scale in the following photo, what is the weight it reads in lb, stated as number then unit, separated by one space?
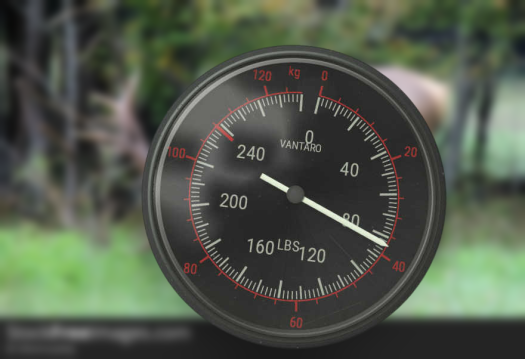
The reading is 84 lb
